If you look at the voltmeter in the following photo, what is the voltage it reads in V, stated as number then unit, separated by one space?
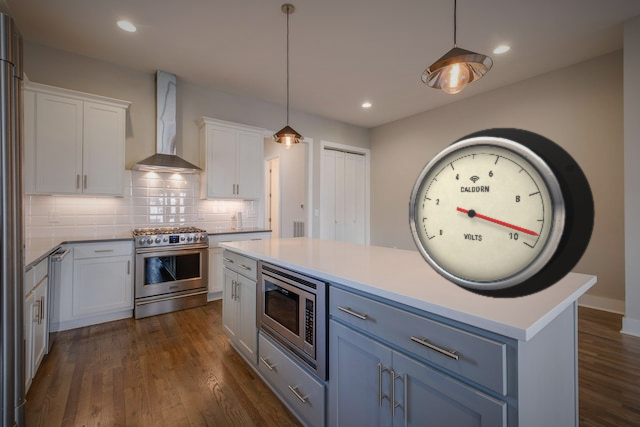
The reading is 9.5 V
